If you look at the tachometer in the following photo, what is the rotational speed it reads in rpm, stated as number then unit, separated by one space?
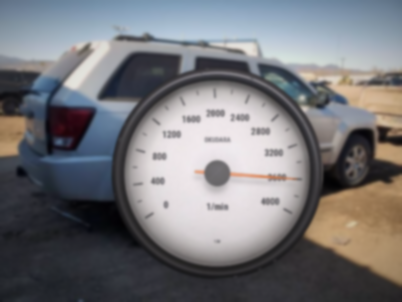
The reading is 3600 rpm
